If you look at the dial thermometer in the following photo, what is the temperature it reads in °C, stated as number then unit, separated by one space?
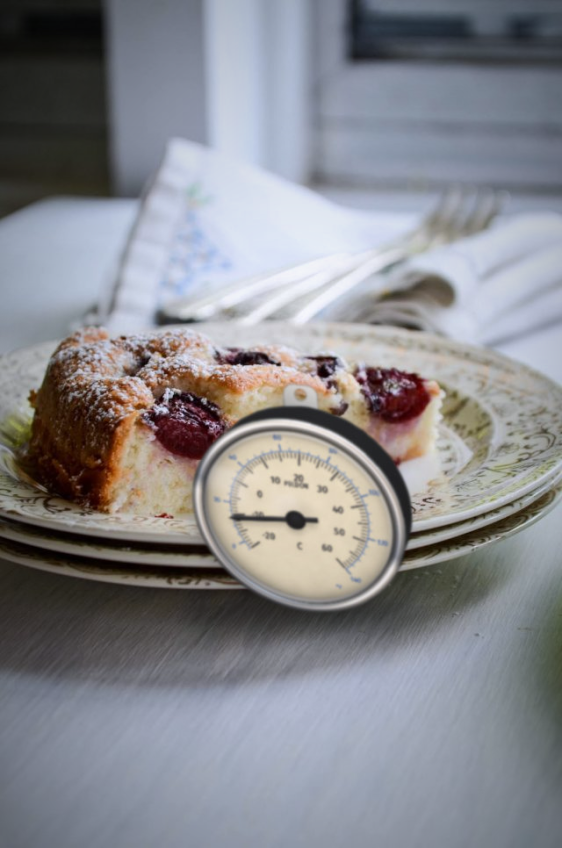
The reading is -10 °C
